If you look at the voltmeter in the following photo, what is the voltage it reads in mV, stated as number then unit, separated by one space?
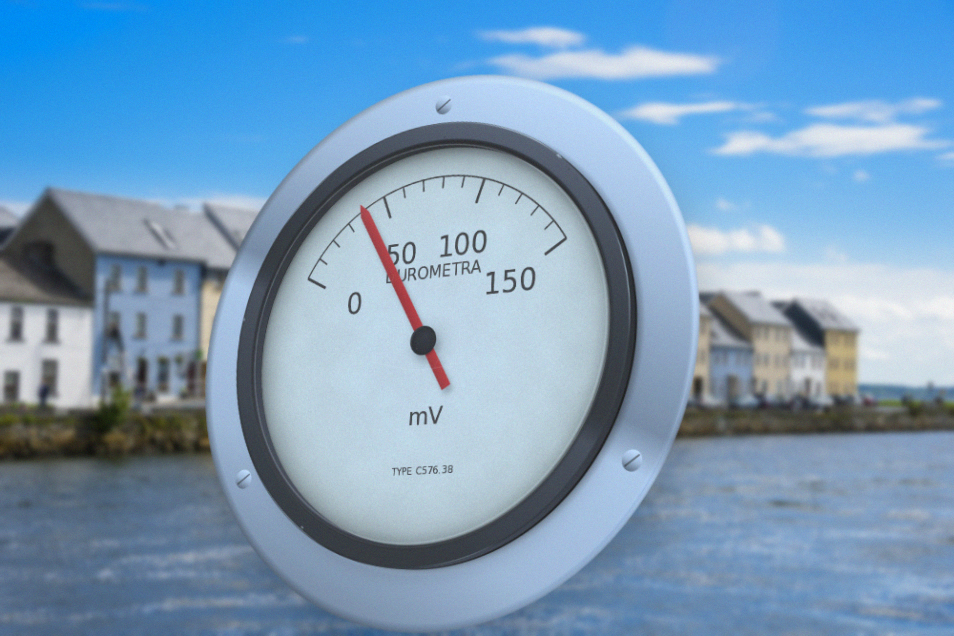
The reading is 40 mV
